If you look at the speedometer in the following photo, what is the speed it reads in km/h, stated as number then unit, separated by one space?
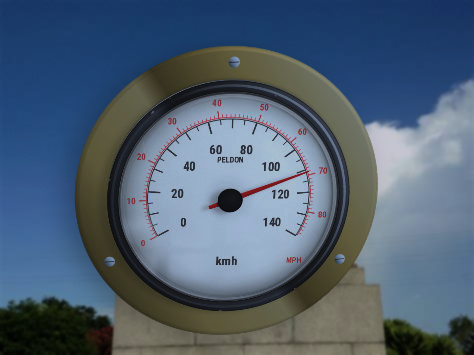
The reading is 110 km/h
